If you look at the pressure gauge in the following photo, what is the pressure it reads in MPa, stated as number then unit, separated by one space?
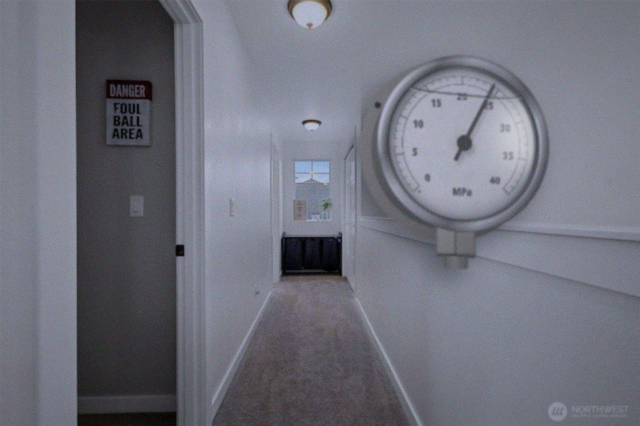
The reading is 24 MPa
